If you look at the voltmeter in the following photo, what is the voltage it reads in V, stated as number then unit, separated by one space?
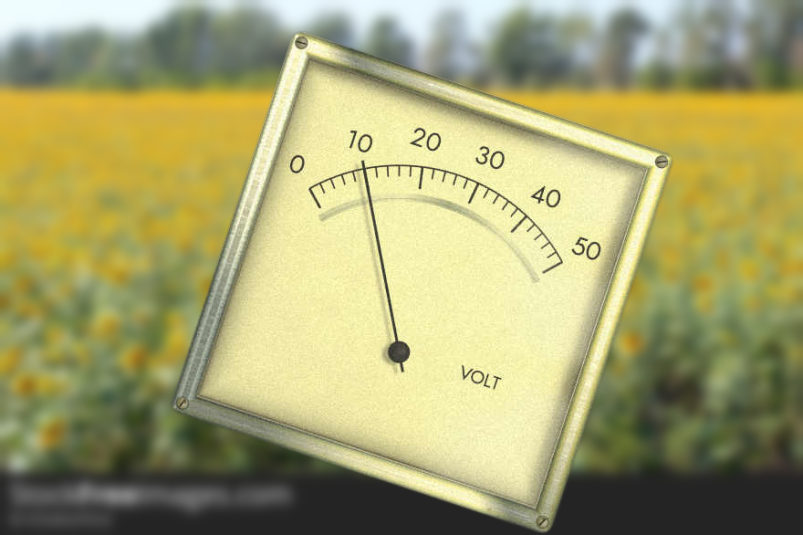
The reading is 10 V
